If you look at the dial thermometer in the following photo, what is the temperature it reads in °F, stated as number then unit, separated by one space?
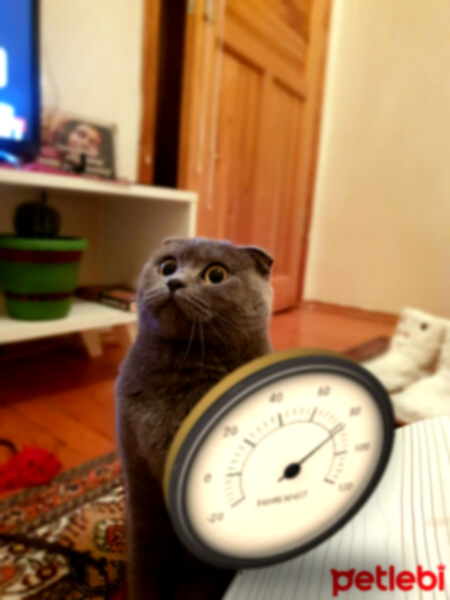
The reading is 80 °F
